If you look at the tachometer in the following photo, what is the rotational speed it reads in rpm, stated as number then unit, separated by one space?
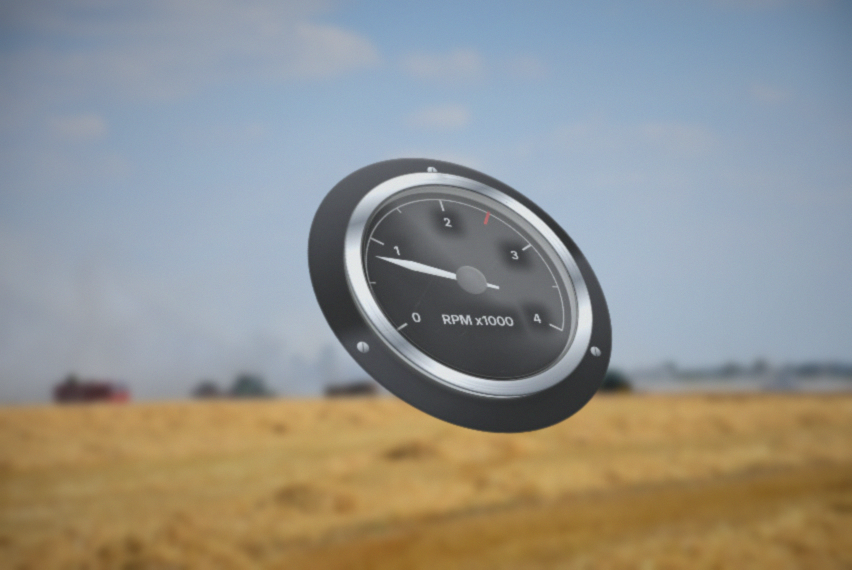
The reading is 750 rpm
